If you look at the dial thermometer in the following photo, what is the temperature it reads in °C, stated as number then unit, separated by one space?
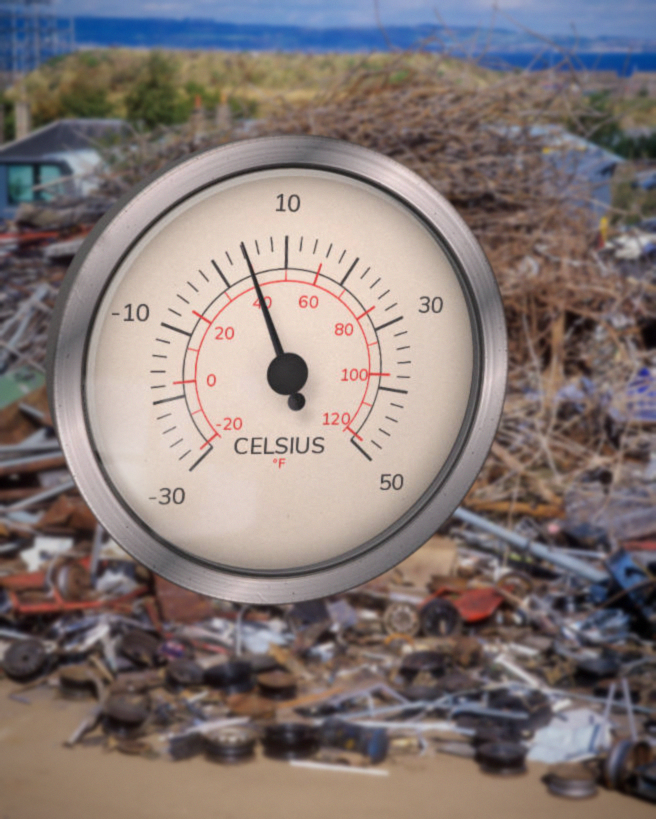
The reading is 4 °C
